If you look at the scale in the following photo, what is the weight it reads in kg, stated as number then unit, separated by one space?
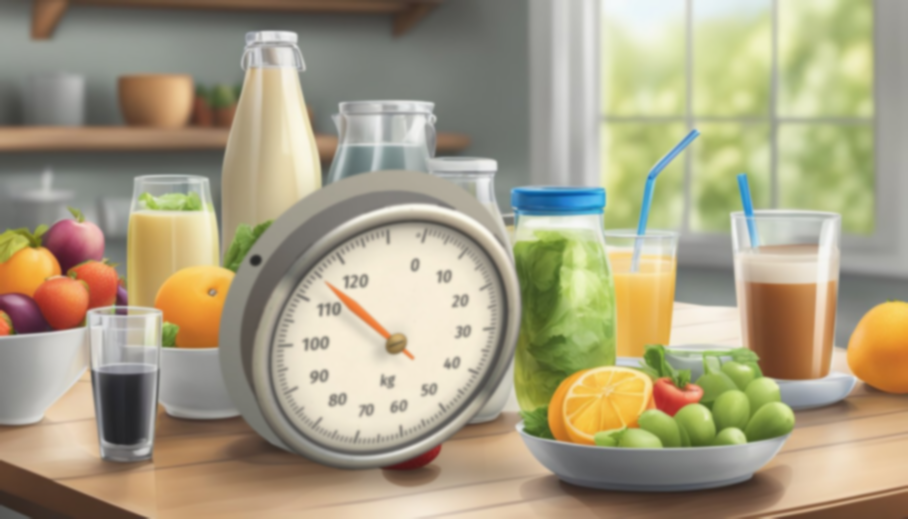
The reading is 115 kg
